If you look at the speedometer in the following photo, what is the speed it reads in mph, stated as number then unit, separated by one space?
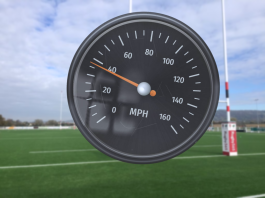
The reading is 37.5 mph
